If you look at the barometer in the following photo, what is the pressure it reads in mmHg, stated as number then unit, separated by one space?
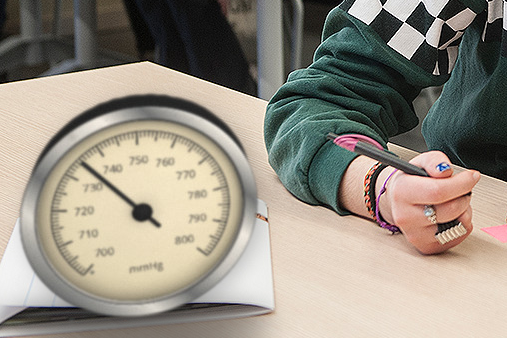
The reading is 735 mmHg
